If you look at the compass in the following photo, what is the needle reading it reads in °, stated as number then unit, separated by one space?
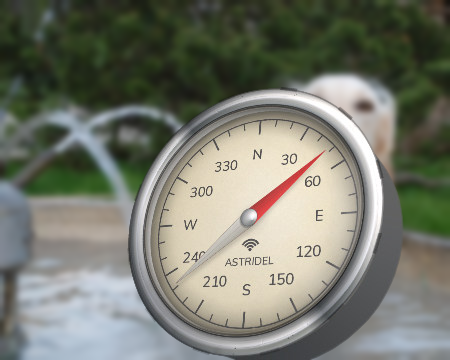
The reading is 50 °
